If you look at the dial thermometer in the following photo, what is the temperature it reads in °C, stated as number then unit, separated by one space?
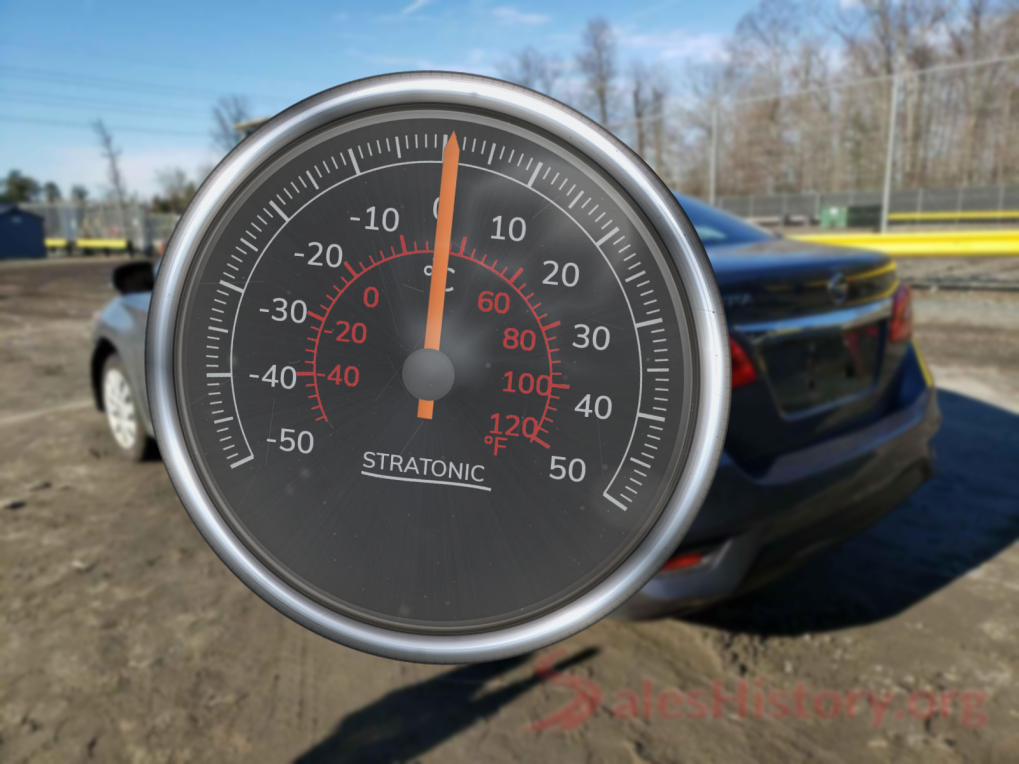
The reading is 1 °C
